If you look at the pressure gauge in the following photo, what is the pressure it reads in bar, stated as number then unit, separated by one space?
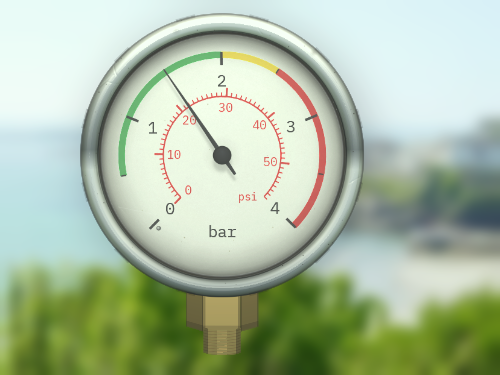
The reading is 1.5 bar
